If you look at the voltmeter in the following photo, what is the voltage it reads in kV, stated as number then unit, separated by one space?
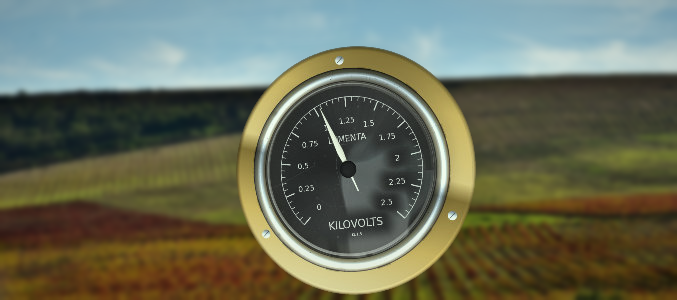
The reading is 1.05 kV
